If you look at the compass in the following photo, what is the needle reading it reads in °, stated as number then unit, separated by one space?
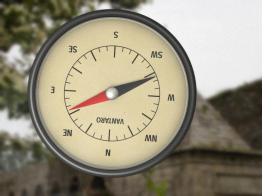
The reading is 65 °
